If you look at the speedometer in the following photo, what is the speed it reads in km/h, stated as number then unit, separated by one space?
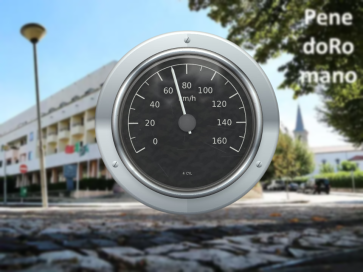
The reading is 70 km/h
